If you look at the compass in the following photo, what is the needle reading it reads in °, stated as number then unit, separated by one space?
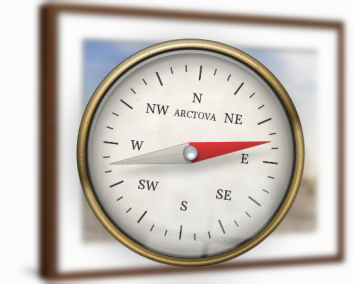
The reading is 75 °
